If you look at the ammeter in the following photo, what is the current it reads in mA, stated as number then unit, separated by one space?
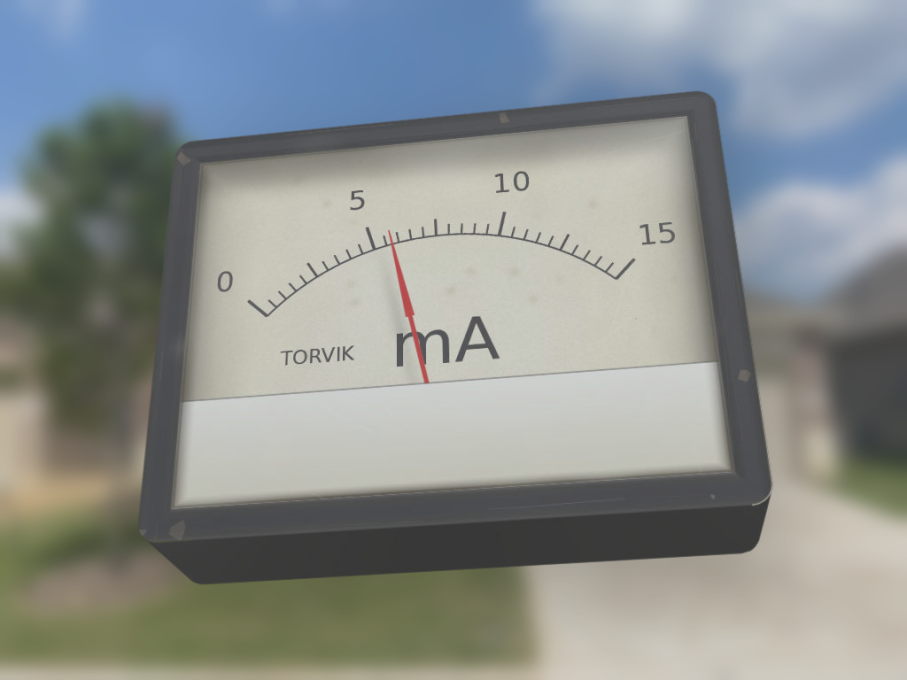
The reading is 5.75 mA
